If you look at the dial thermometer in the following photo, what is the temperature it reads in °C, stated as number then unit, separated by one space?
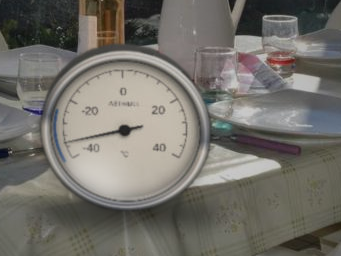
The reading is -34 °C
